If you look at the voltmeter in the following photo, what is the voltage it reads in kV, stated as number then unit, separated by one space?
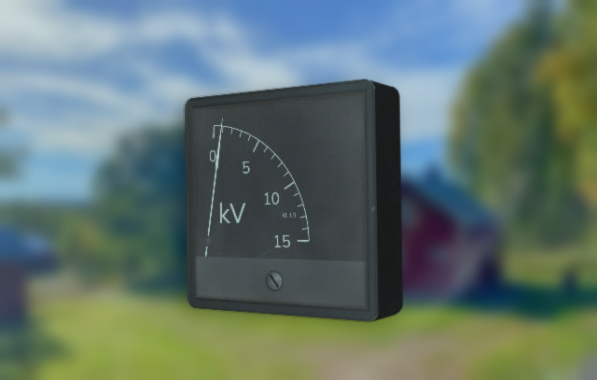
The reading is 1 kV
